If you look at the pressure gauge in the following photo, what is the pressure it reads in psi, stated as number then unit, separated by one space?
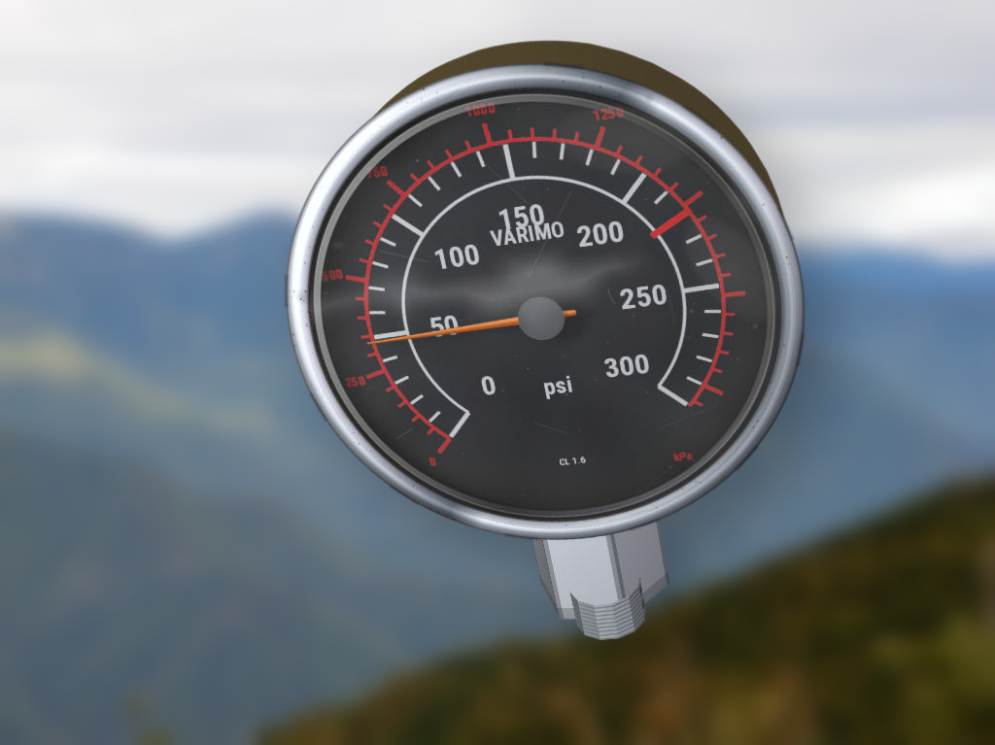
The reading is 50 psi
